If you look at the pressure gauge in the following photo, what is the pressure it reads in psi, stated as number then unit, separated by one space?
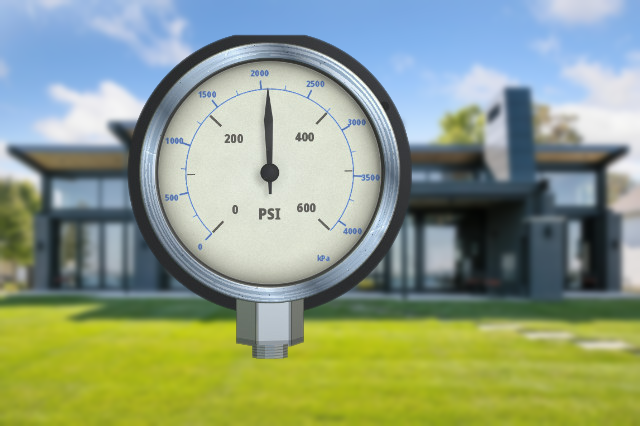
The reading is 300 psi
